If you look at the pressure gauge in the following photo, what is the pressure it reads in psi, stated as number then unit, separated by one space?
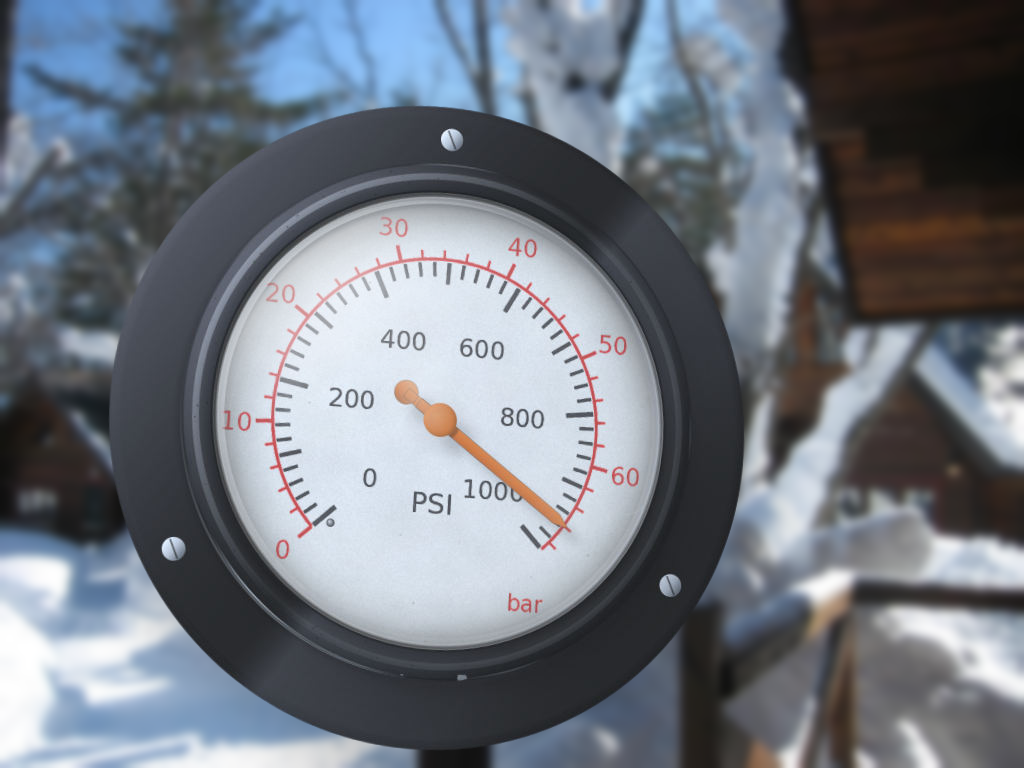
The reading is 960 psi
